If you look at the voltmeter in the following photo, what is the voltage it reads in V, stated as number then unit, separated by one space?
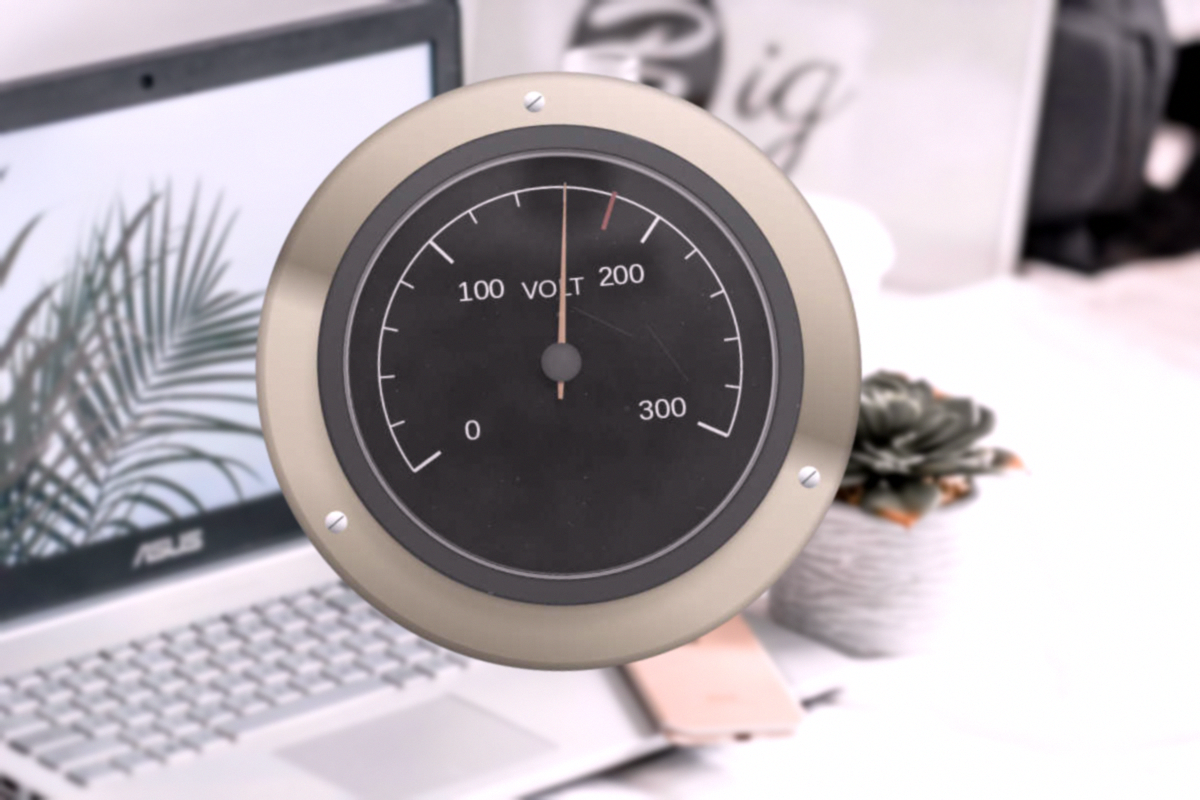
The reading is 160 V
